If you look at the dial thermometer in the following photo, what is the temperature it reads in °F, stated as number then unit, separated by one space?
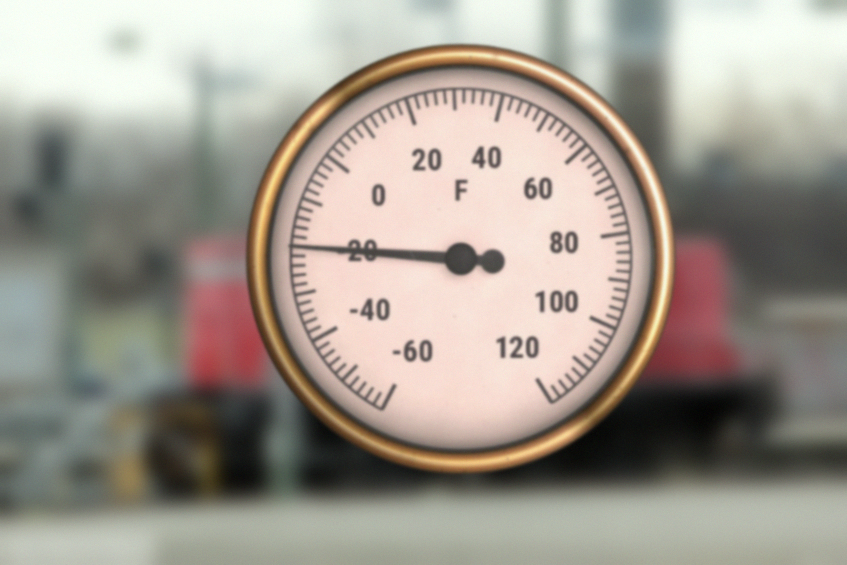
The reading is -20 °F
